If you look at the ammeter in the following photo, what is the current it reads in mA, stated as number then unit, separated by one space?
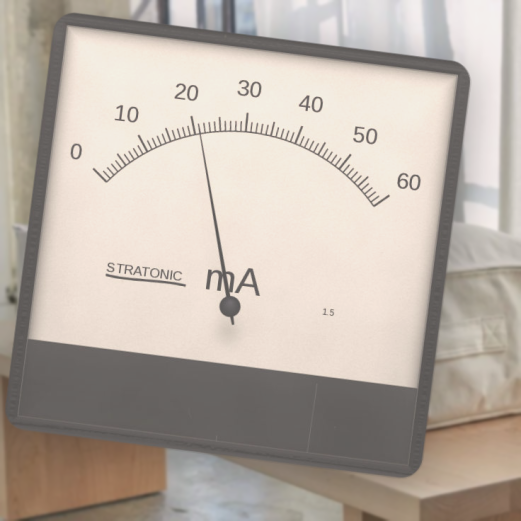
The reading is 21 mA
